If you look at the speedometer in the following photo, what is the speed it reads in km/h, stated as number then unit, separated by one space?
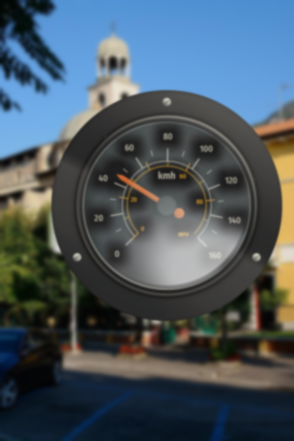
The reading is 45 km/h
